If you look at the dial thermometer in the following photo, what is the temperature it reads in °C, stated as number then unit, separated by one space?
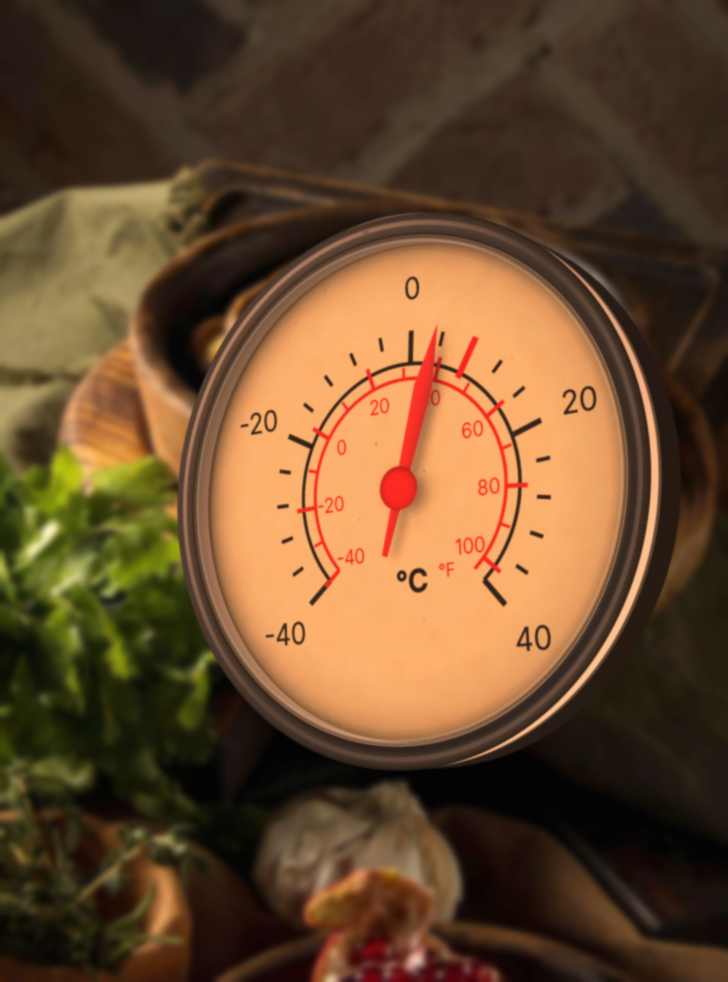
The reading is 4 °C
